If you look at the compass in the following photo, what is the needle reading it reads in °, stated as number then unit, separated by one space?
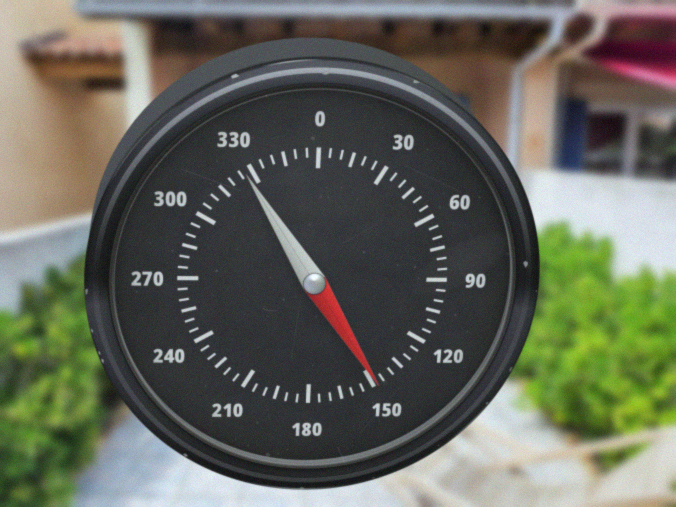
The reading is 147.5 °
